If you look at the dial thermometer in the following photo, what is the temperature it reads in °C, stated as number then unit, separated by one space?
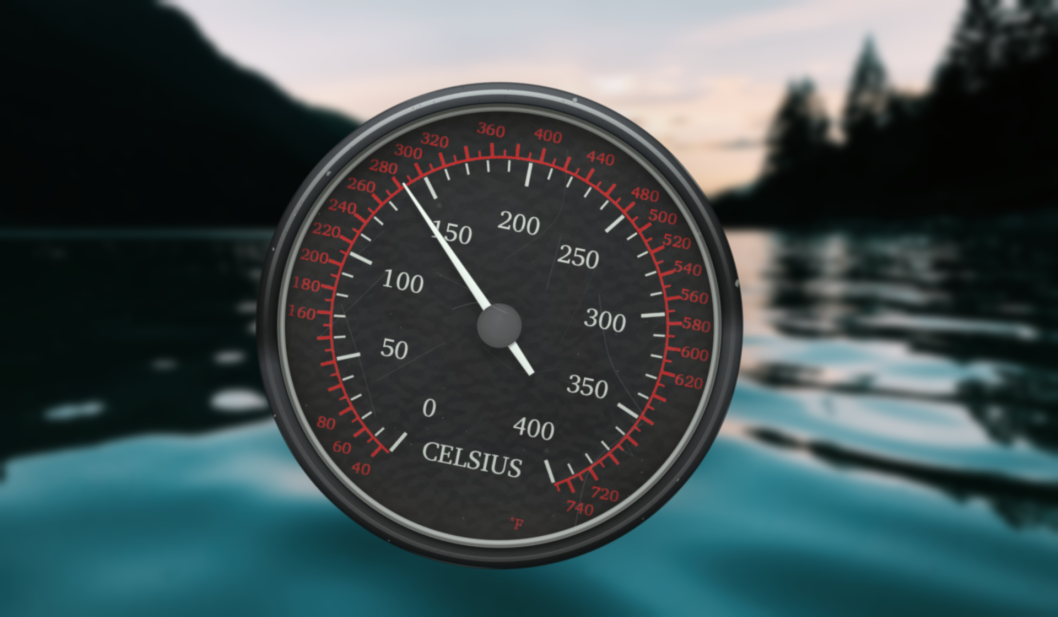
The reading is 140 °C
